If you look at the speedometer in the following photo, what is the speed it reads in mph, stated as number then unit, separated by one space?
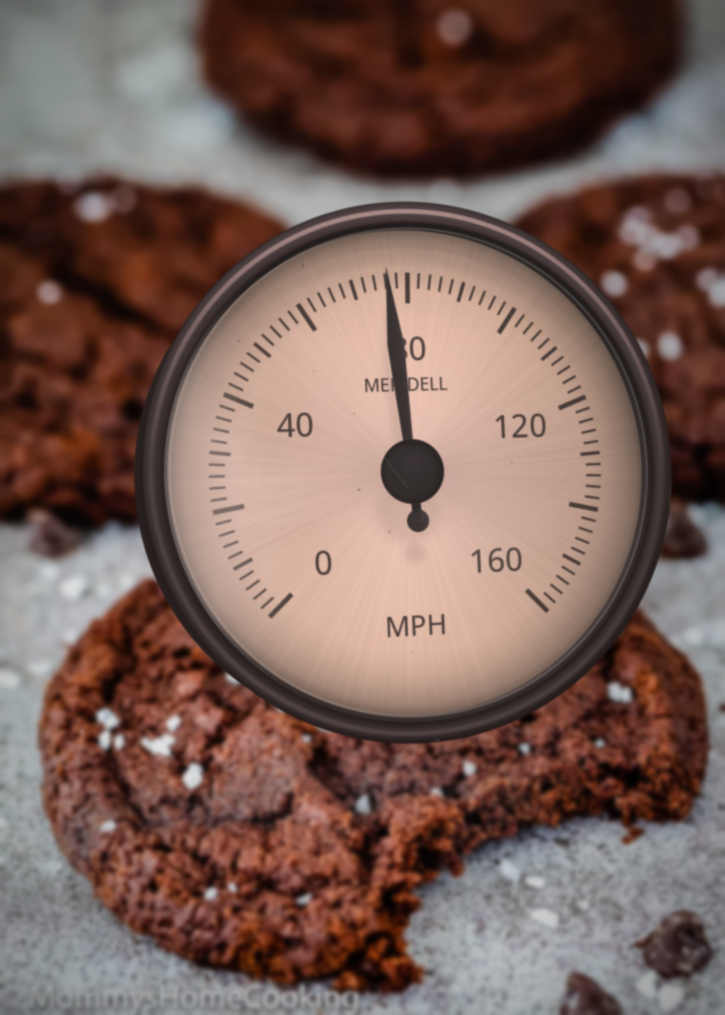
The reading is 76 mph
